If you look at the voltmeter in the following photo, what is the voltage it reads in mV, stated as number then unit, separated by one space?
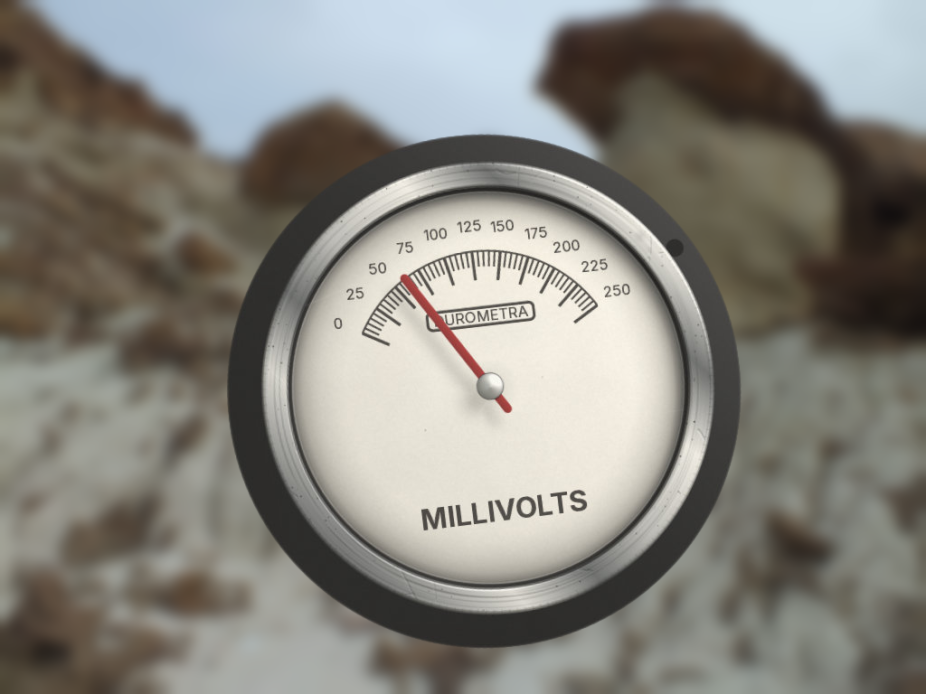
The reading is 60 mV
